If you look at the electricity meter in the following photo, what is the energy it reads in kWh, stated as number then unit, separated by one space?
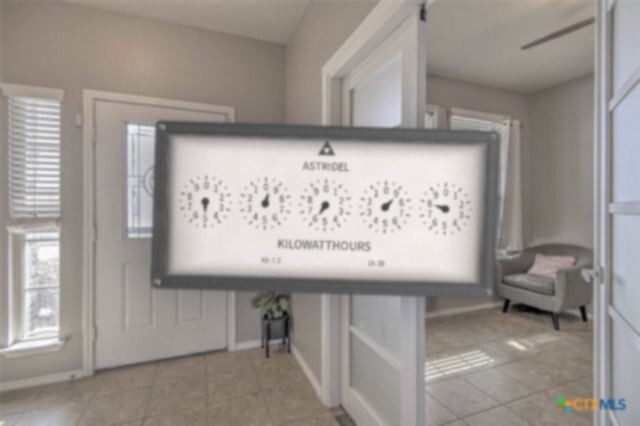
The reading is 49588 kWh
